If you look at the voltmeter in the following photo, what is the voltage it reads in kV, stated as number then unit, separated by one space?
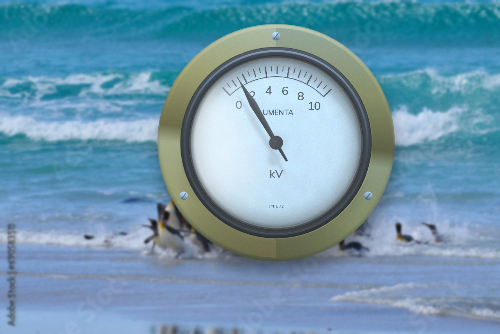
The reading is 1.5 kV
